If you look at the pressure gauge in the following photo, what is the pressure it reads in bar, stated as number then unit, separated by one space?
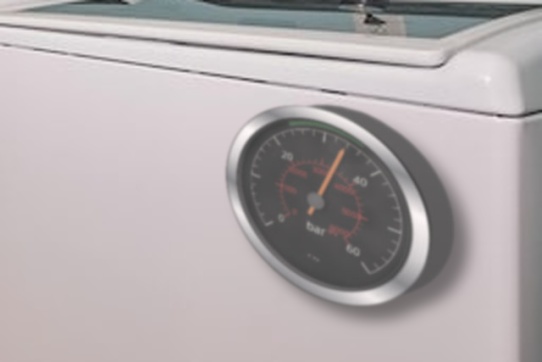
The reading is 34 bar
